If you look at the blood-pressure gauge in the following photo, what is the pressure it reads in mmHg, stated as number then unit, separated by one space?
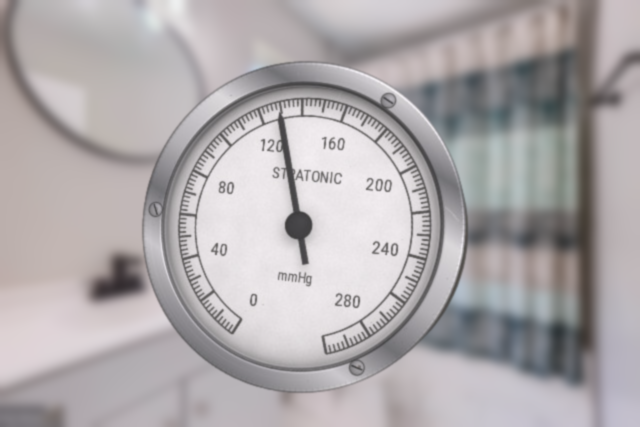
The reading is 130 mmHg
